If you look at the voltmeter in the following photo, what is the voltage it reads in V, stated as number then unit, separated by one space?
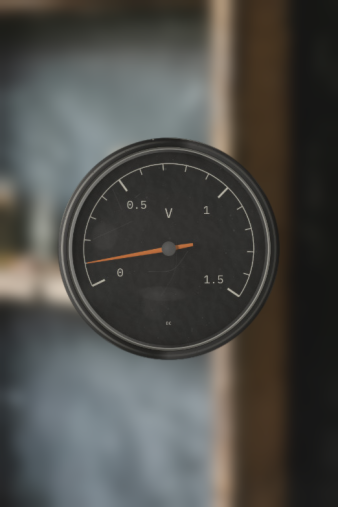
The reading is 0.1 V
